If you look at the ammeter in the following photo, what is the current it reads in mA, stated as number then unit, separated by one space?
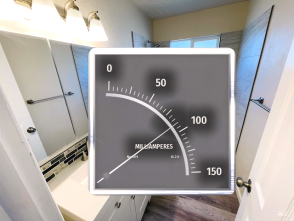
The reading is 90 mA
